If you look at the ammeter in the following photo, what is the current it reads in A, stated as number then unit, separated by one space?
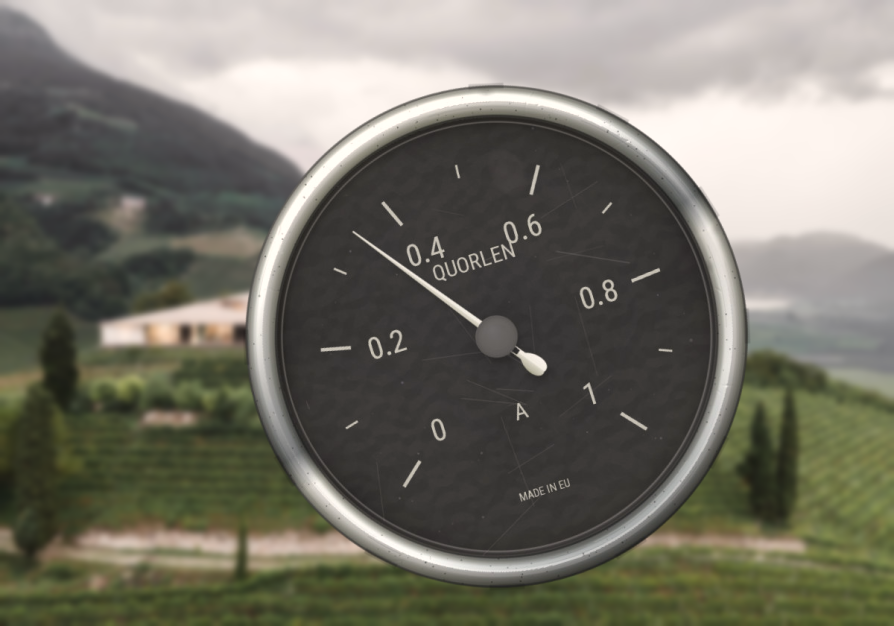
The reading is 0.35 A
